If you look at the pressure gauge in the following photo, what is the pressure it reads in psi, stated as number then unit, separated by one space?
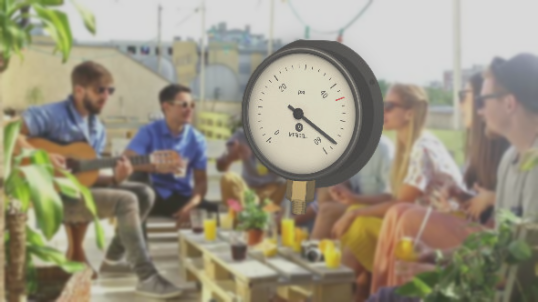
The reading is 56 psi
